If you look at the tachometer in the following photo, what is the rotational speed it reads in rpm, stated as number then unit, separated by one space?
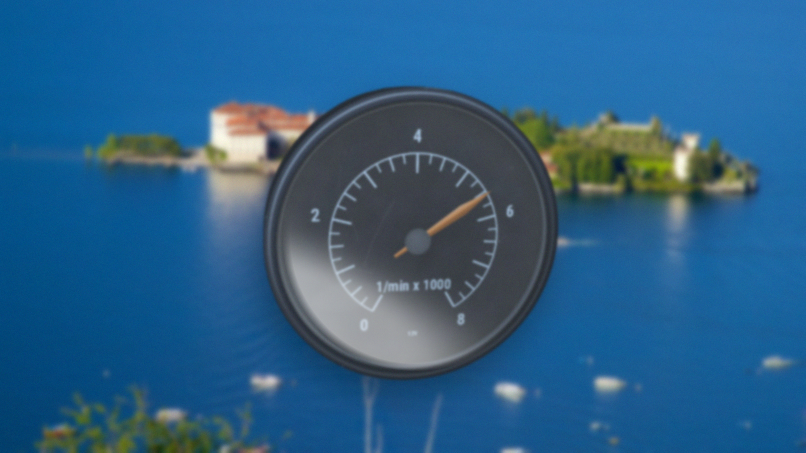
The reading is 5500 rpm
